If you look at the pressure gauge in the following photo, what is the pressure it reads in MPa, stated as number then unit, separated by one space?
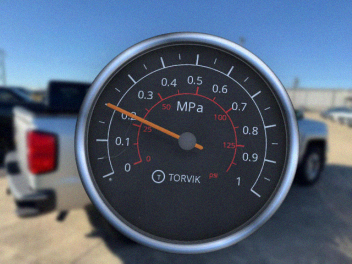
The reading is 0.2 MPa
